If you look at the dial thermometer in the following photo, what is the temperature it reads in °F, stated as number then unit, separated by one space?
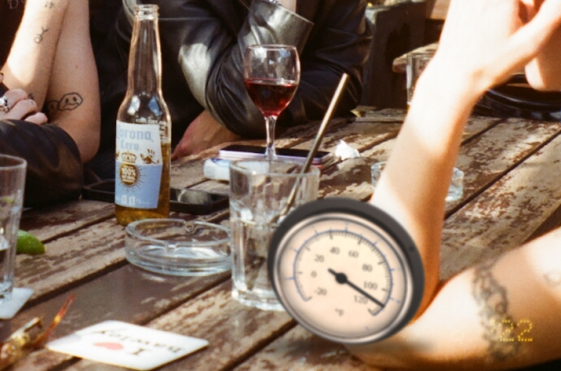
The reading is 110 °F
